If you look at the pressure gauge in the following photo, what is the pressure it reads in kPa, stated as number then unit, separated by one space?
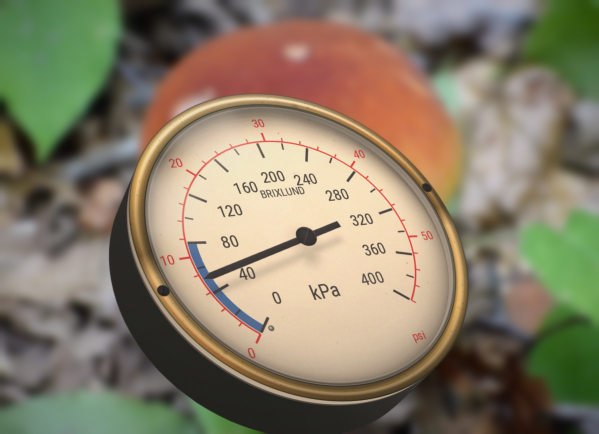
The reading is 50 kPa
